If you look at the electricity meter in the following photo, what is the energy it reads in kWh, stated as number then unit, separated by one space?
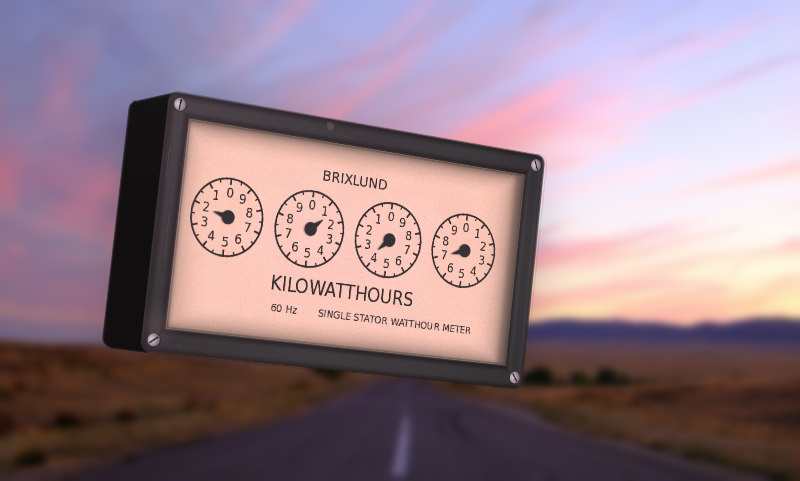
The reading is 2137 kWh
